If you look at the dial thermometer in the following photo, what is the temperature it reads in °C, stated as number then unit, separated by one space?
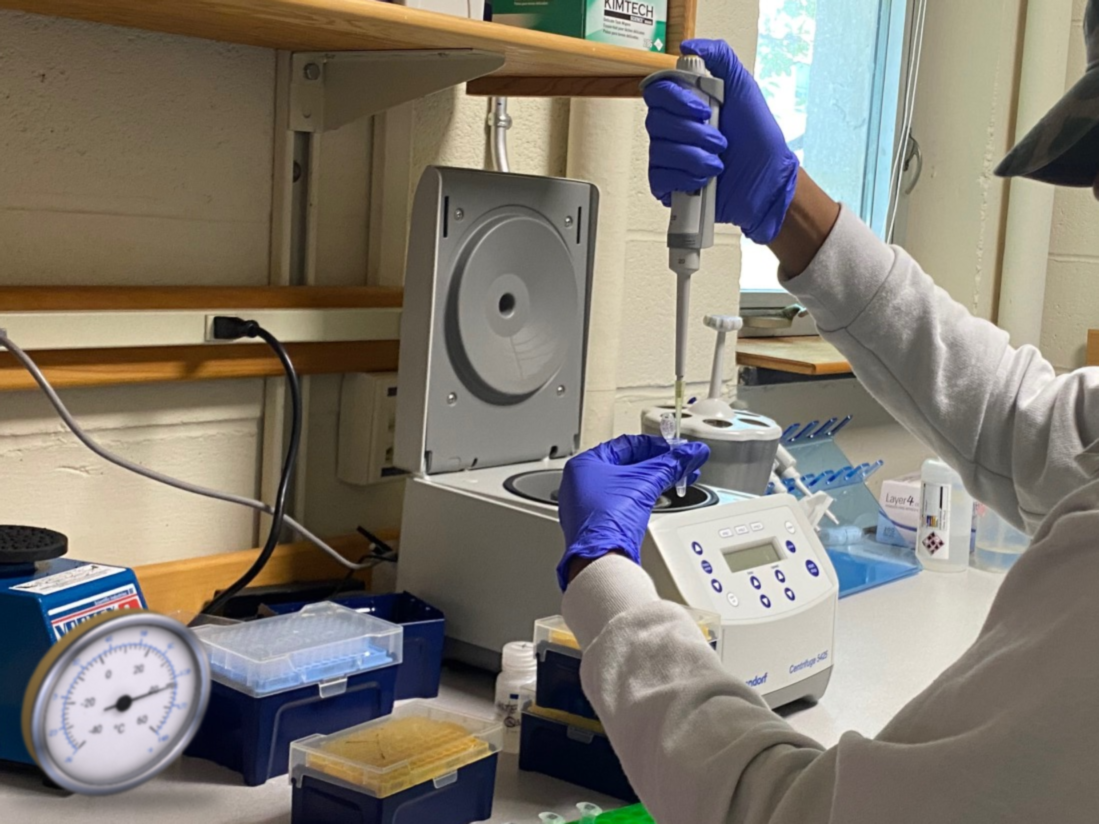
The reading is 40 °C
